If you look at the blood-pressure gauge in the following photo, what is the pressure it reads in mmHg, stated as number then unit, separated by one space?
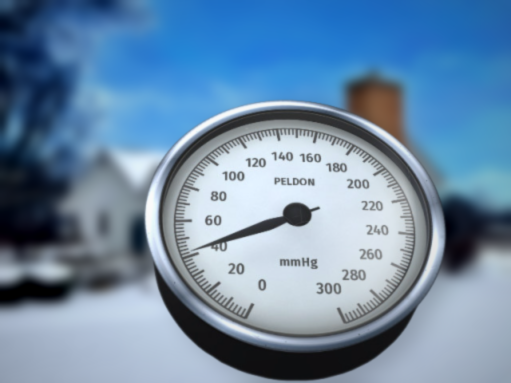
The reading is 40 mmHg
